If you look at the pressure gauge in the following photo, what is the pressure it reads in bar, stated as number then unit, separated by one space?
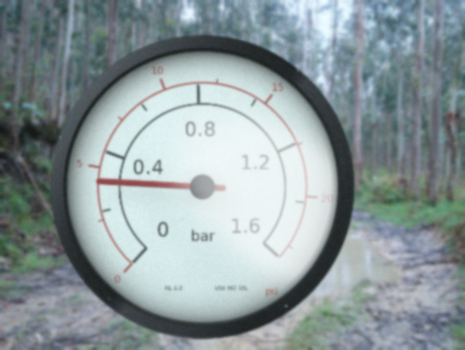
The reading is 0.3 bar
